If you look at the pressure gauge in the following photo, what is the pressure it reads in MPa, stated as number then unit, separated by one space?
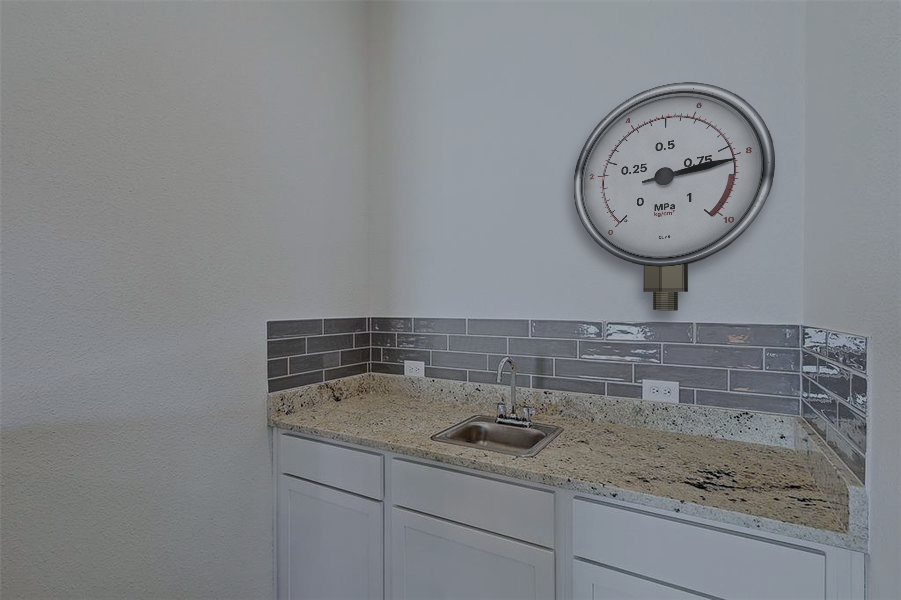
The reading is 0.8 MPa
